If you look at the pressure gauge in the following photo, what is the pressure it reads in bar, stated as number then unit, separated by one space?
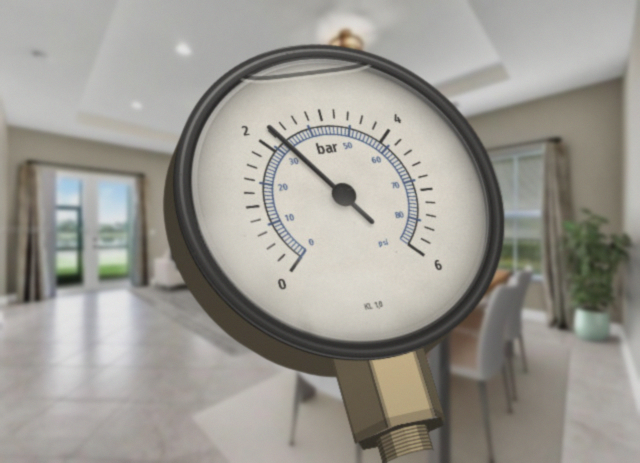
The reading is 2.2 bar
